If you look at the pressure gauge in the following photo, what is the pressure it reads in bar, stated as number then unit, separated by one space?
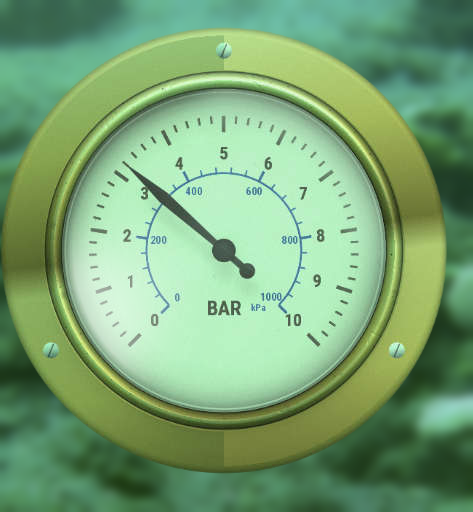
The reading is 3.2 bar
